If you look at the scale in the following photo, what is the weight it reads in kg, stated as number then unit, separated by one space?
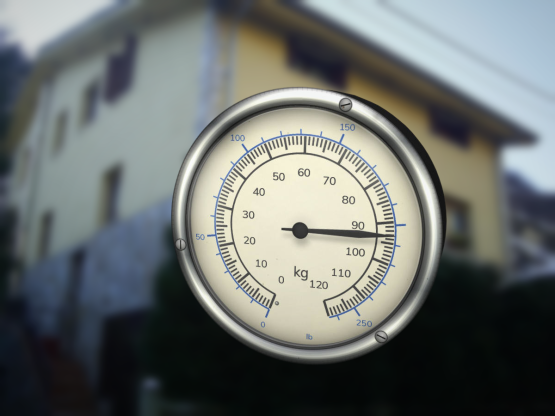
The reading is 93 kg
